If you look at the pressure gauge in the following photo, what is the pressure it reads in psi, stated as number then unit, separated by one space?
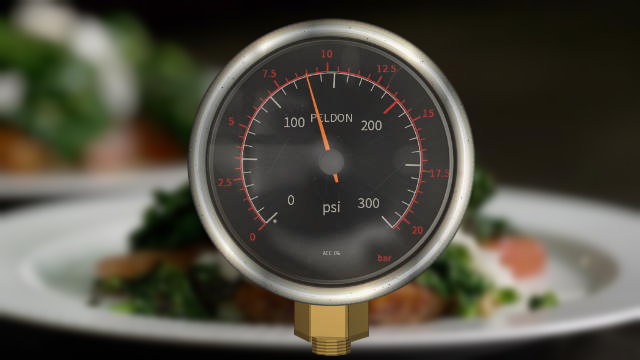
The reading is 130 psi
